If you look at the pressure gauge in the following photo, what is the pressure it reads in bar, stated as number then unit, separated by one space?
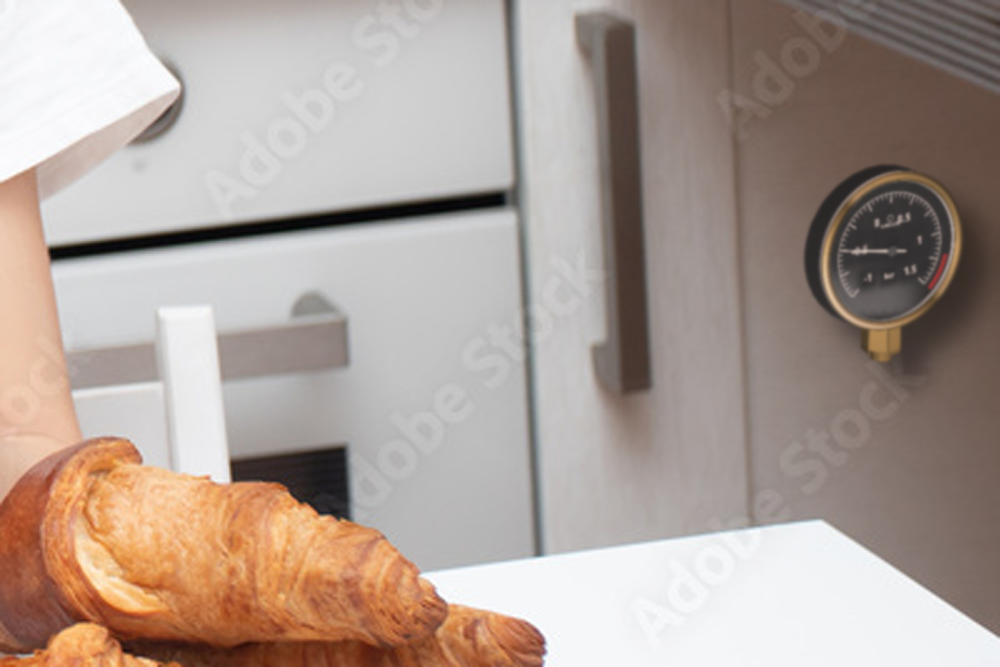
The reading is -0.5 bar
